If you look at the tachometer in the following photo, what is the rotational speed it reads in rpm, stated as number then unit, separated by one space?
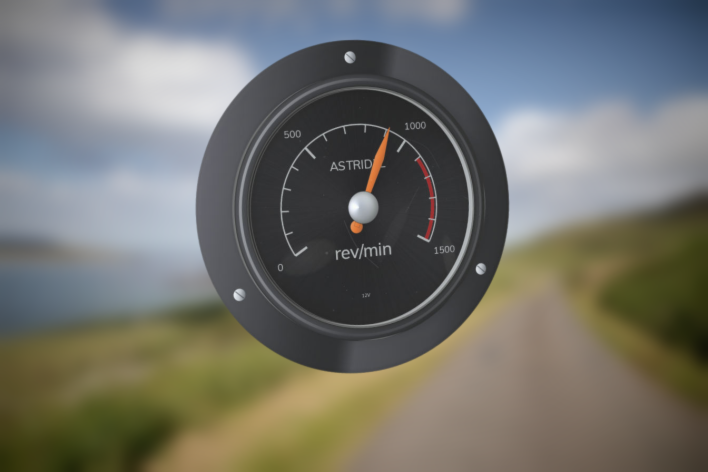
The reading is 900 rpm
